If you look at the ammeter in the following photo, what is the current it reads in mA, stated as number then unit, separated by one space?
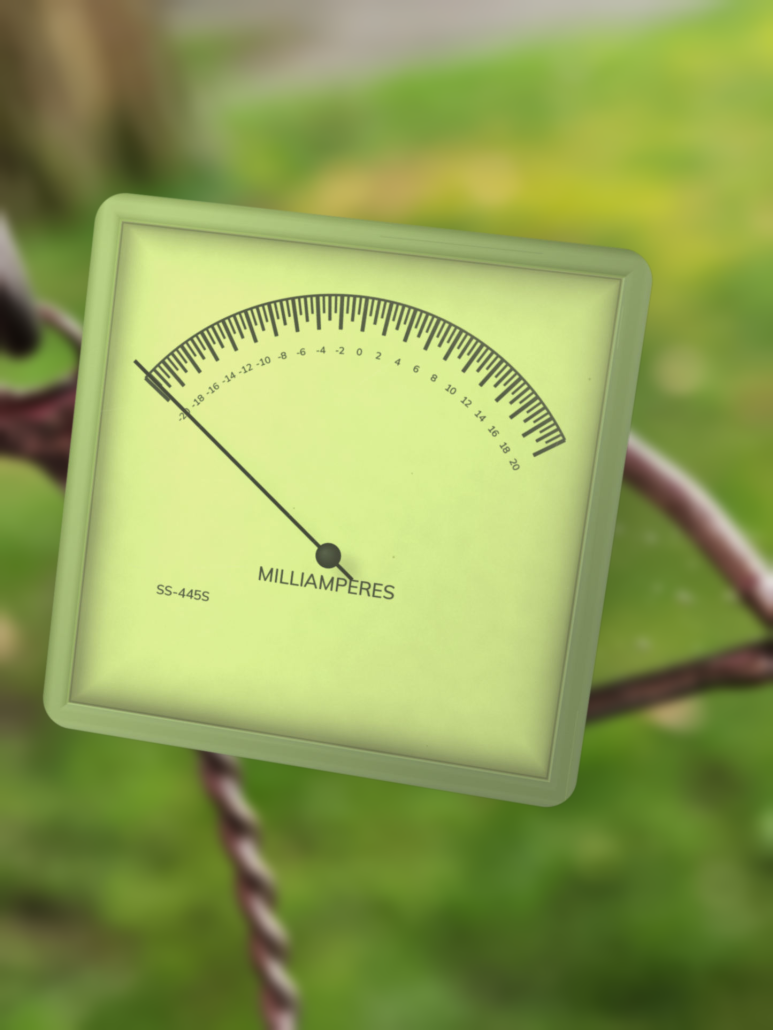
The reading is -19.5 mA
